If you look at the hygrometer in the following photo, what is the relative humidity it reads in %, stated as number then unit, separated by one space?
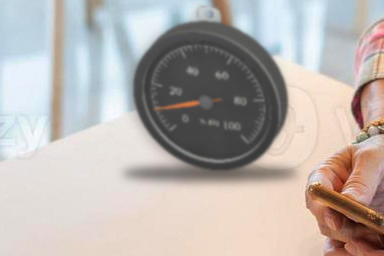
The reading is 10 %
